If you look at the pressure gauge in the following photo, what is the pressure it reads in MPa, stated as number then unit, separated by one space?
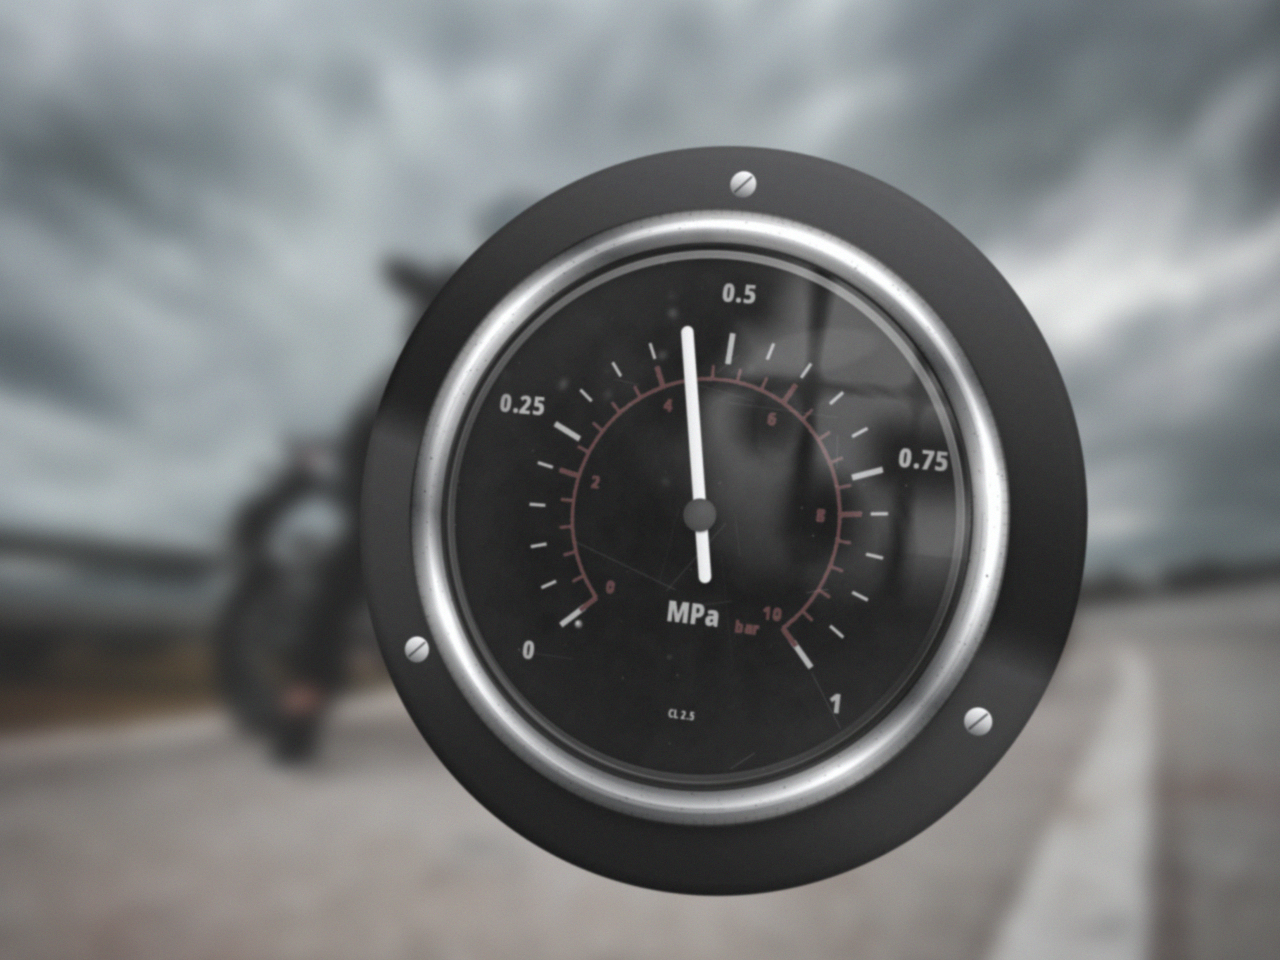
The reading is 0.45 MPa
